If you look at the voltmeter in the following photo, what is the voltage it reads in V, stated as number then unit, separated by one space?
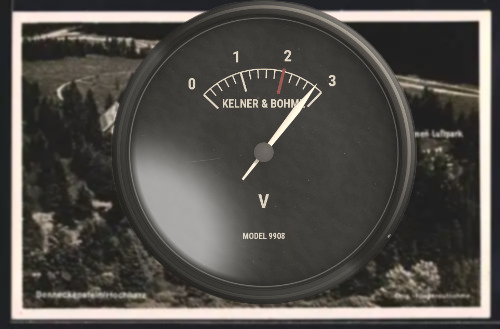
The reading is 2.8 V
